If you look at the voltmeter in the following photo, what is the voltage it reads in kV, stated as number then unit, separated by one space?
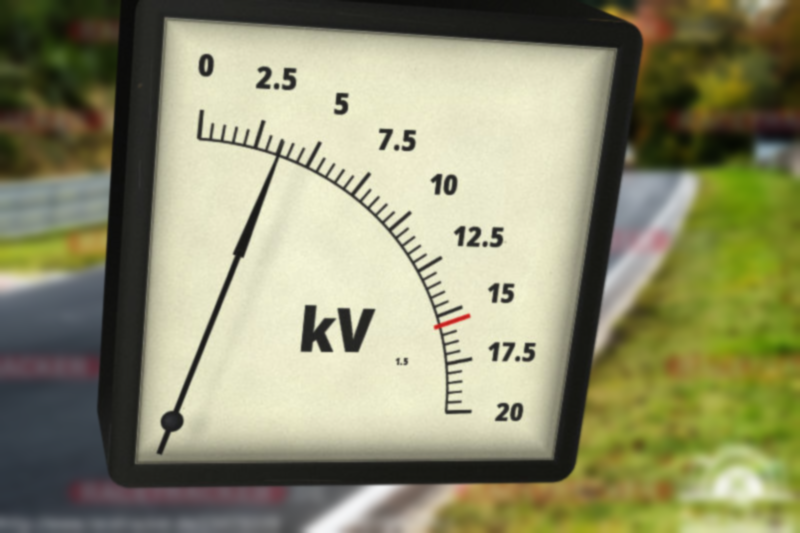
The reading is 3.5 kV
